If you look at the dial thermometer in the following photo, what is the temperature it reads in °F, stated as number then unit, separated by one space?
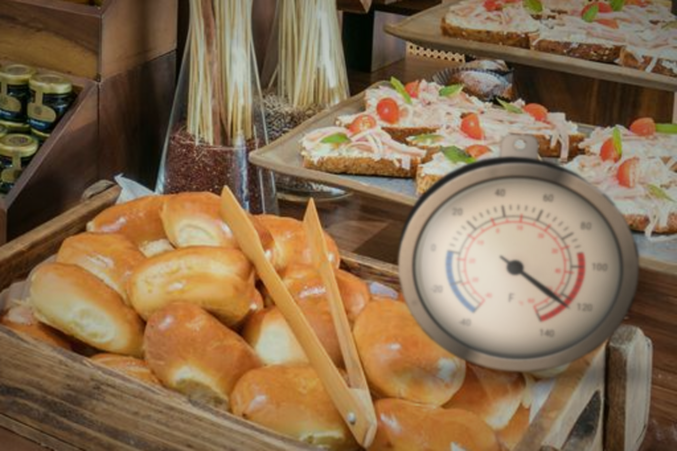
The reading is 124 °F
